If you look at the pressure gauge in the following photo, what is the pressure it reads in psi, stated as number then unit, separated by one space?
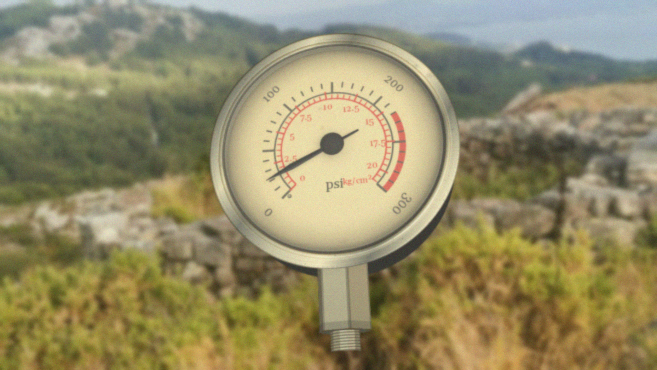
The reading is 20 psi
